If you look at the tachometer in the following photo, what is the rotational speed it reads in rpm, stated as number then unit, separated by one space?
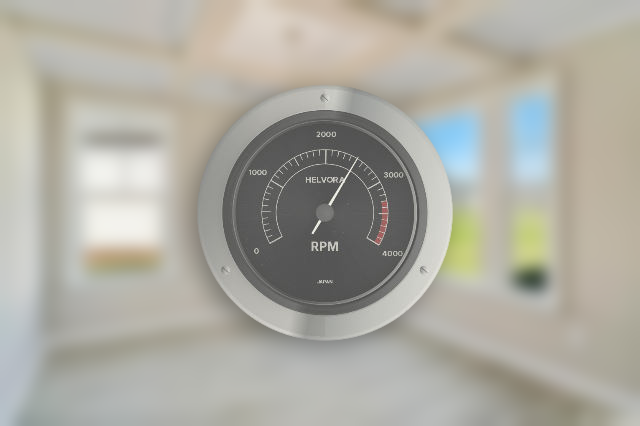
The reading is 2500 rpm
